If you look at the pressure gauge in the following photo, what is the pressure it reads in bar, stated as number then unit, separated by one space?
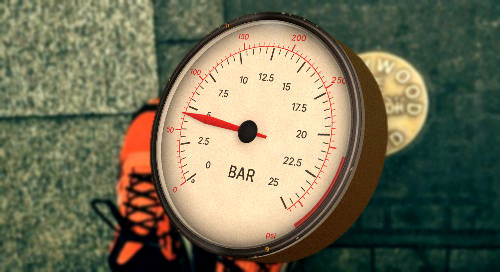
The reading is 4.5 bar
